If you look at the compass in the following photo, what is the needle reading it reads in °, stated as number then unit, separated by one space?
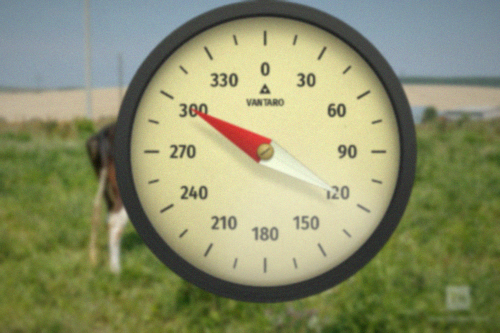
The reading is 300 °
